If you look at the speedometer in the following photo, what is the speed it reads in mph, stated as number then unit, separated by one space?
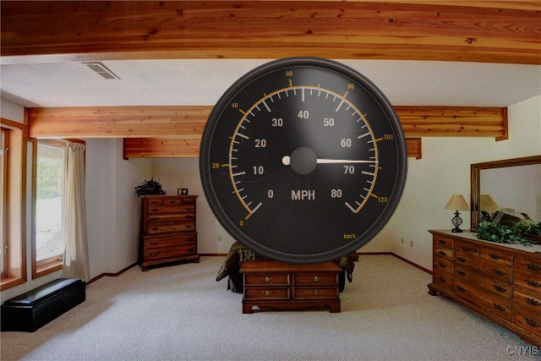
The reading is 67 mph
